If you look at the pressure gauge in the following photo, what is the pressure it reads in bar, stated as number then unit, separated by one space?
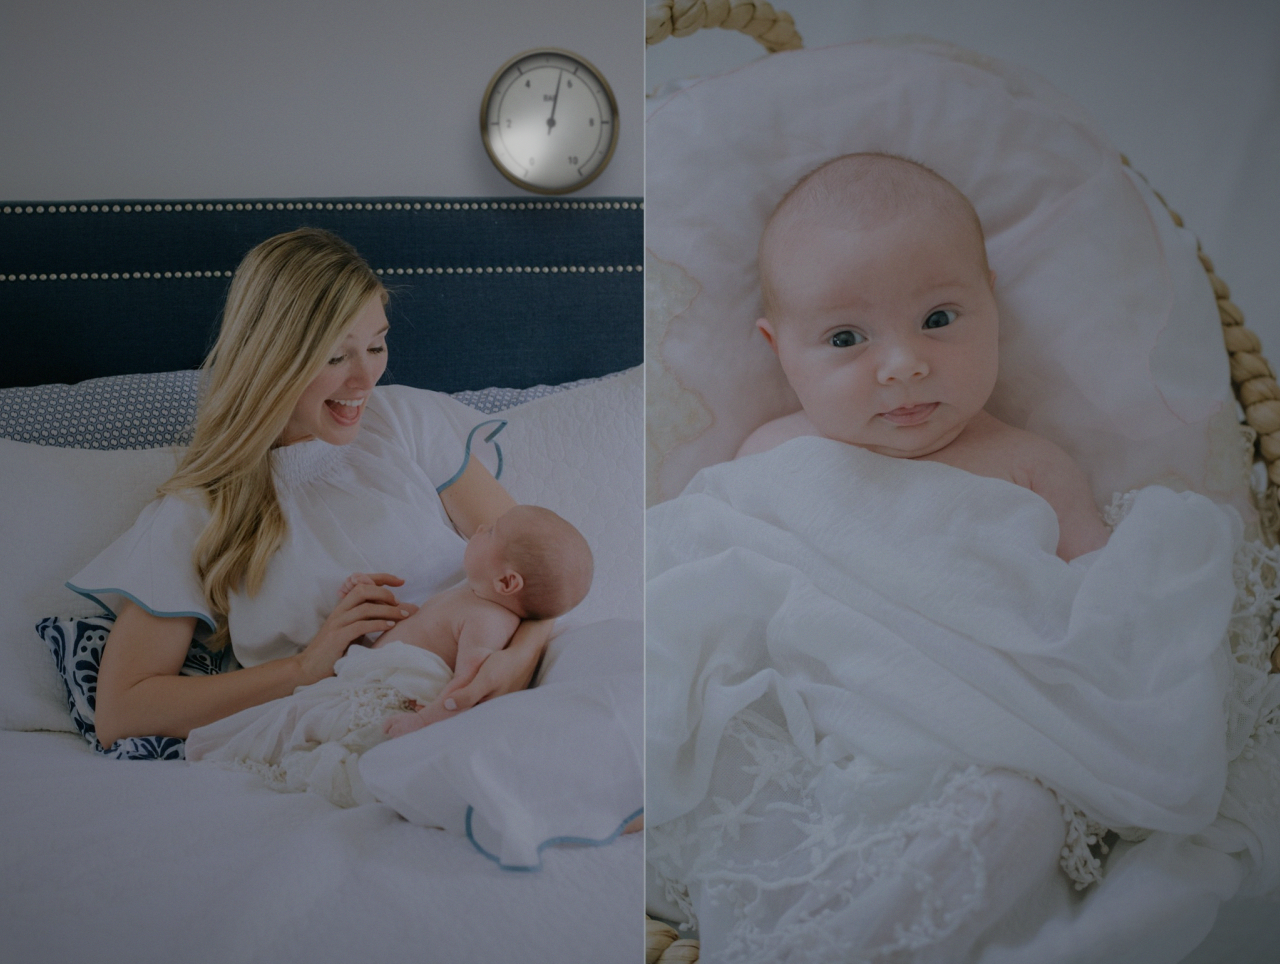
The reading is 5.5 bar
